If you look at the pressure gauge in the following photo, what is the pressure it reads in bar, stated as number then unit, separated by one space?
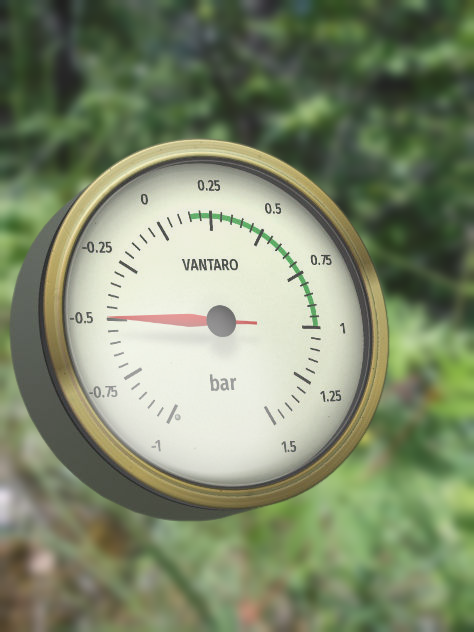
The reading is -0.5 bar
